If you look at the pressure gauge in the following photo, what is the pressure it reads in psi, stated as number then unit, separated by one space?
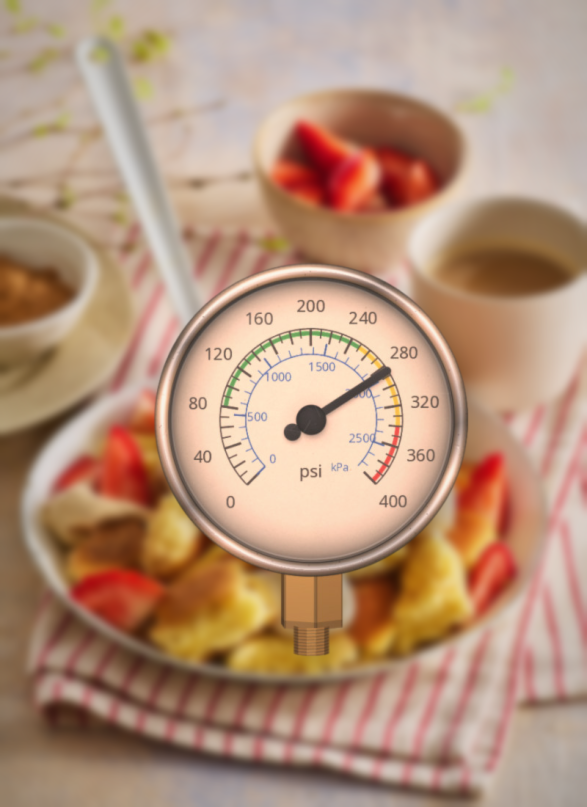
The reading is 285 psi
